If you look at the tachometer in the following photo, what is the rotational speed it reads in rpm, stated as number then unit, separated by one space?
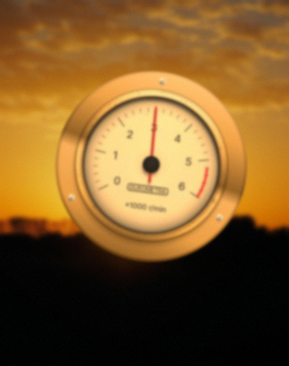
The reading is 3000 rpm
